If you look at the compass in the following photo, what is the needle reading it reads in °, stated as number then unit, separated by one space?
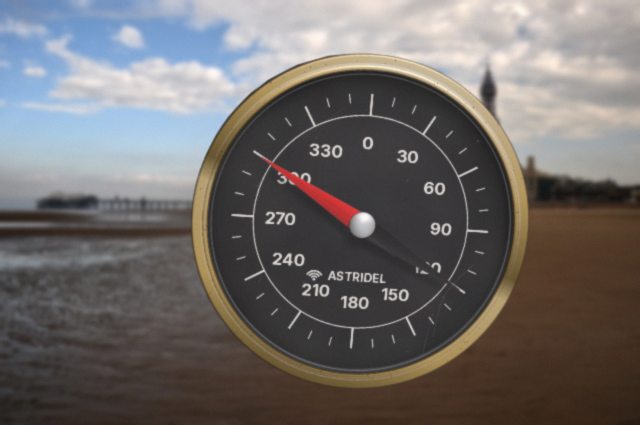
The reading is 300 °
